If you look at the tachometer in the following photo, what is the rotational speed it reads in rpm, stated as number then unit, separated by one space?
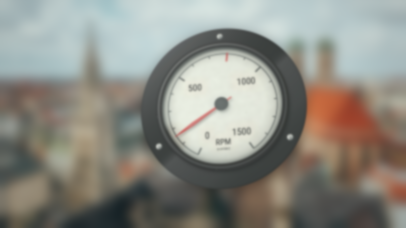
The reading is 150 rpm
